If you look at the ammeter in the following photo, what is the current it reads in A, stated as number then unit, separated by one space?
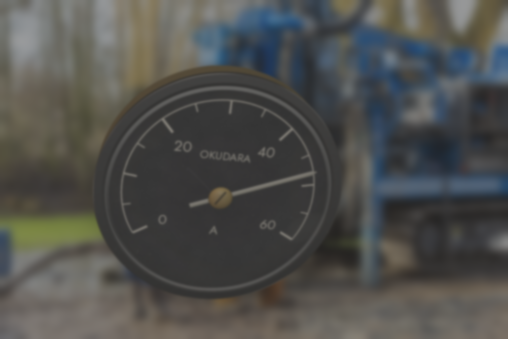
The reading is 47.5 A
